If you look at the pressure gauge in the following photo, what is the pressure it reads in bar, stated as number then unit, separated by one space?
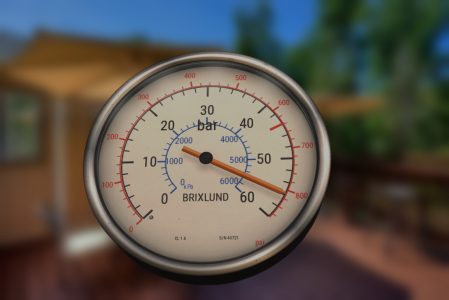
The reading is 56 bar
